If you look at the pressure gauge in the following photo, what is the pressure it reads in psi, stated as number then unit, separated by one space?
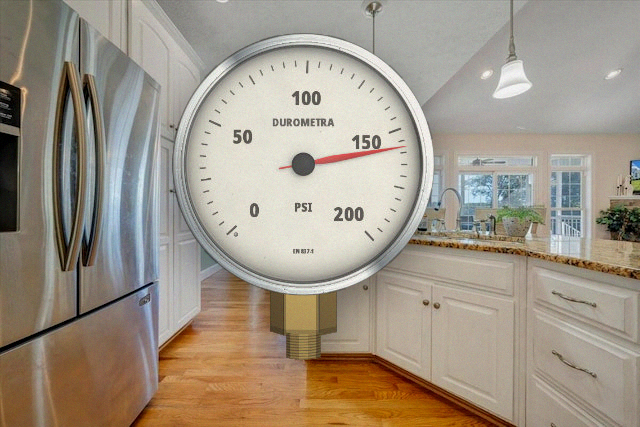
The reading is 157.5 psi
